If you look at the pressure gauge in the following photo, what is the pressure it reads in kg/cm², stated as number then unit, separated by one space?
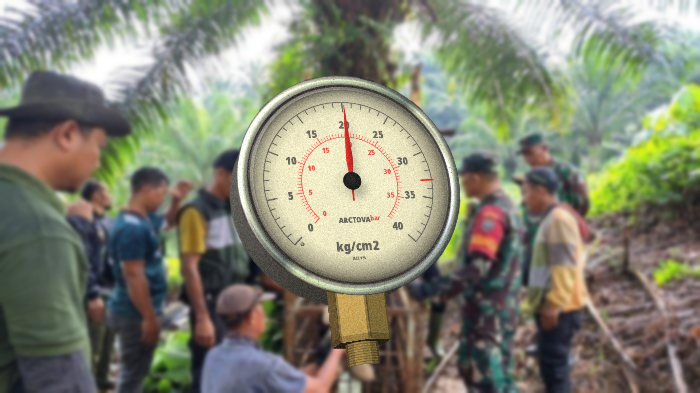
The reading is 20 kg/cm²
